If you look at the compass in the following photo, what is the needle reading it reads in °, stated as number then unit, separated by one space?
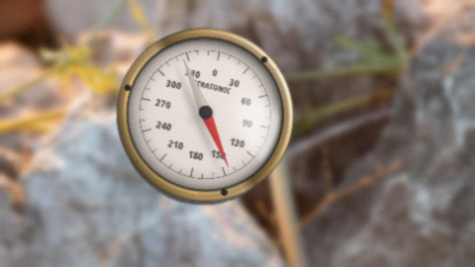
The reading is 145 °
